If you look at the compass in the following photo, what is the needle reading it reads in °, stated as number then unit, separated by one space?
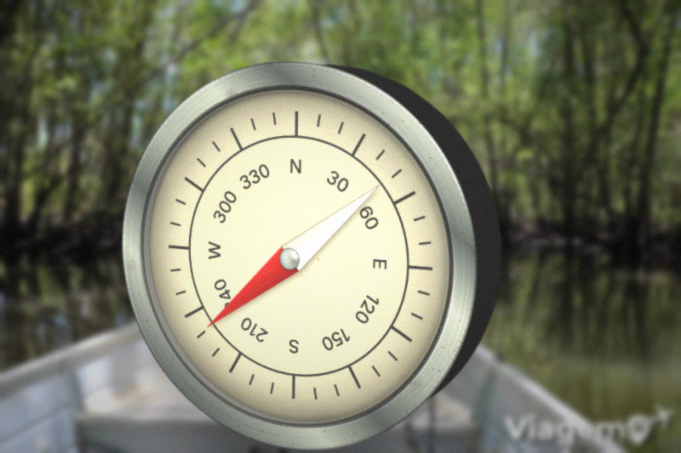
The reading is 230 °
